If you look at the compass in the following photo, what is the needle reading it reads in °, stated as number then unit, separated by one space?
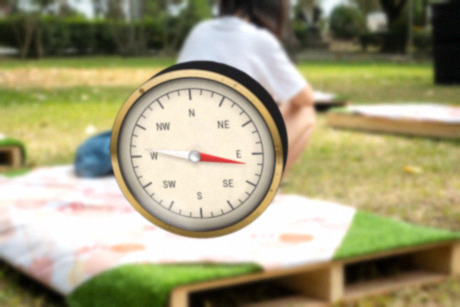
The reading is 100 °
